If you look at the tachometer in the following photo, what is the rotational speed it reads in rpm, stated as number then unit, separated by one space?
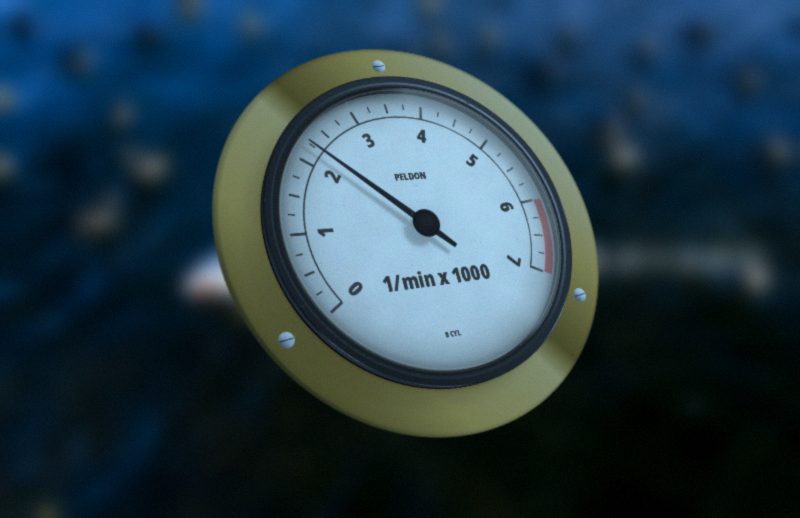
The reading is 2250 rpm
